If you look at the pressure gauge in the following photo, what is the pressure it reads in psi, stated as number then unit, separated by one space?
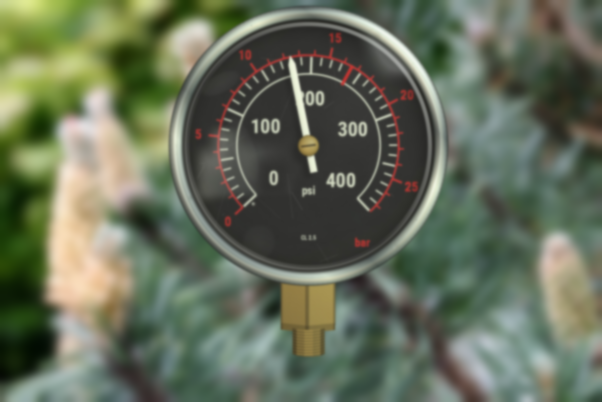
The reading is 180 psi
